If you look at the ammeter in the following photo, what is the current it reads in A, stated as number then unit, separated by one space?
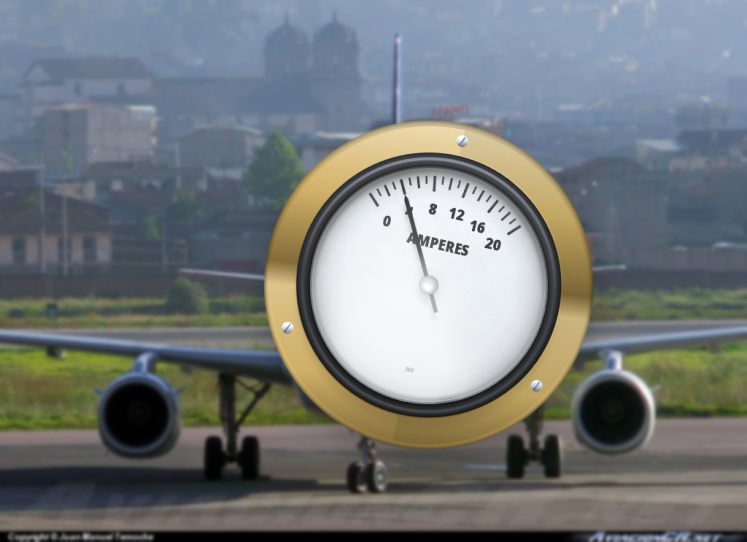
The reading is 4 A
